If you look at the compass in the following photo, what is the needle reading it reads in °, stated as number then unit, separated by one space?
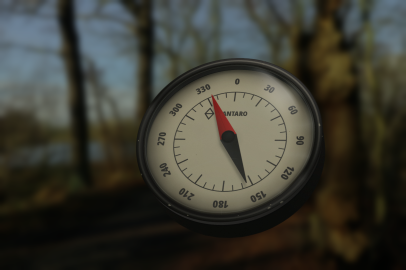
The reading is 335 °
